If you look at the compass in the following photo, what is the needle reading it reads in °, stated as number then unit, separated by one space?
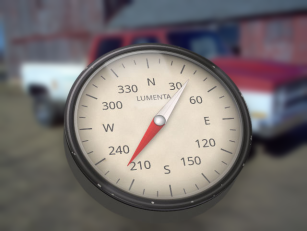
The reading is 220 °
